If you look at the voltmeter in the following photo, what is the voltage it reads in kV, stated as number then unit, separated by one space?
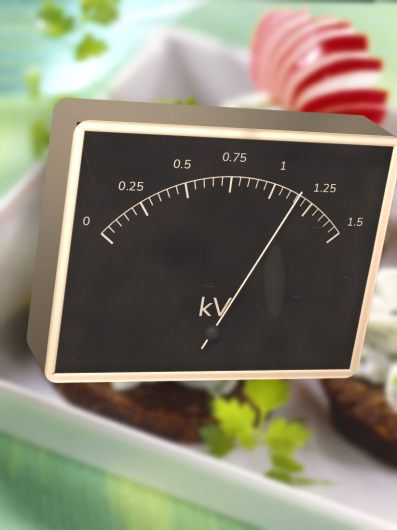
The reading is 1.15 kV
